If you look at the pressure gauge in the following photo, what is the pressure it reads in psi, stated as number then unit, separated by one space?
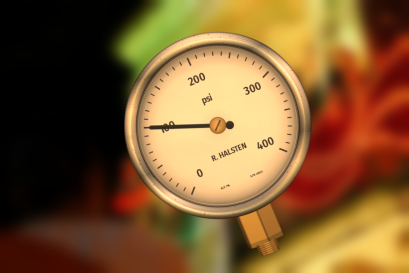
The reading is 100 psi
